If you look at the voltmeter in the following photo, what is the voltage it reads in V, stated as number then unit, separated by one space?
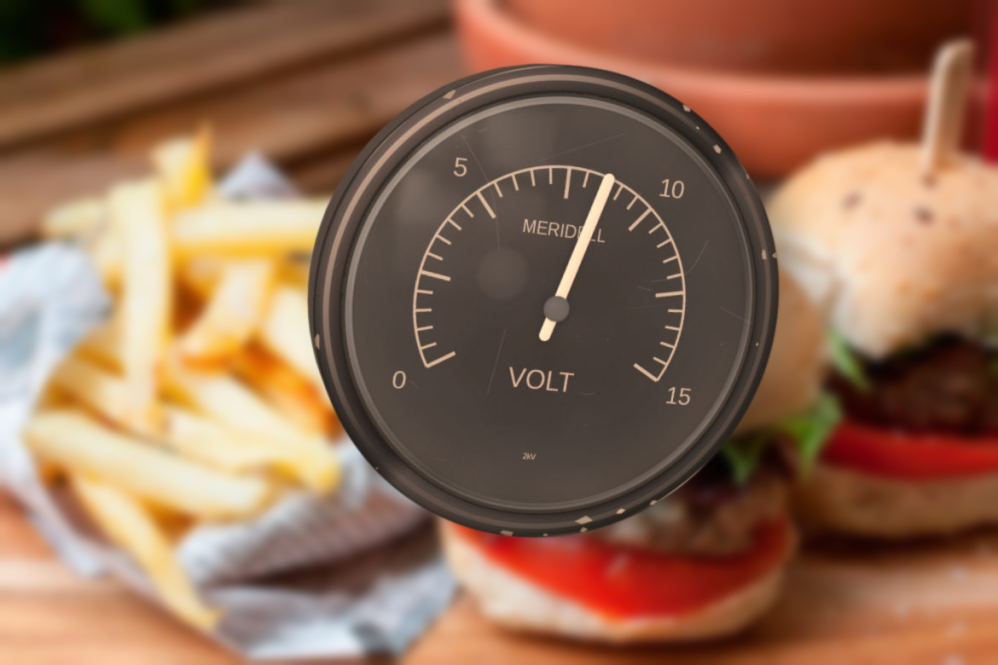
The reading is 8.5 V
